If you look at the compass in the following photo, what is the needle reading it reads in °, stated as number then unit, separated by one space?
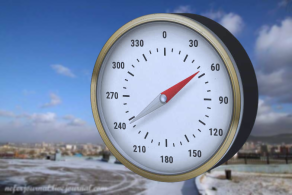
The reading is 55 °
